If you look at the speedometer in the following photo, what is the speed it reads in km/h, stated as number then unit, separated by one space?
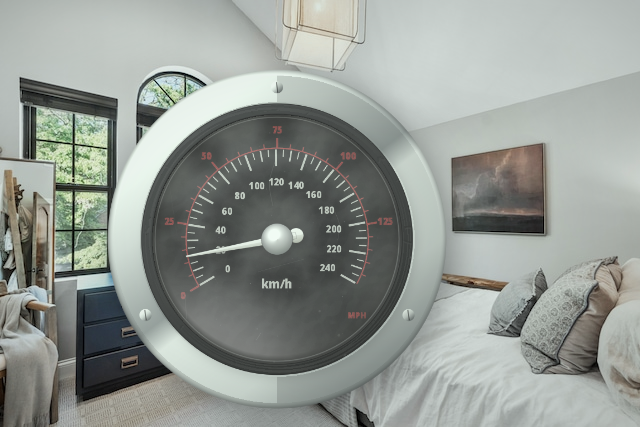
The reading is 20 km/h
